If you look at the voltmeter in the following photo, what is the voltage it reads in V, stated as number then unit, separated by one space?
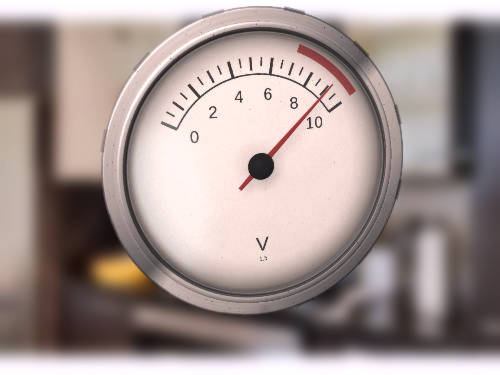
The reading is 9 V
